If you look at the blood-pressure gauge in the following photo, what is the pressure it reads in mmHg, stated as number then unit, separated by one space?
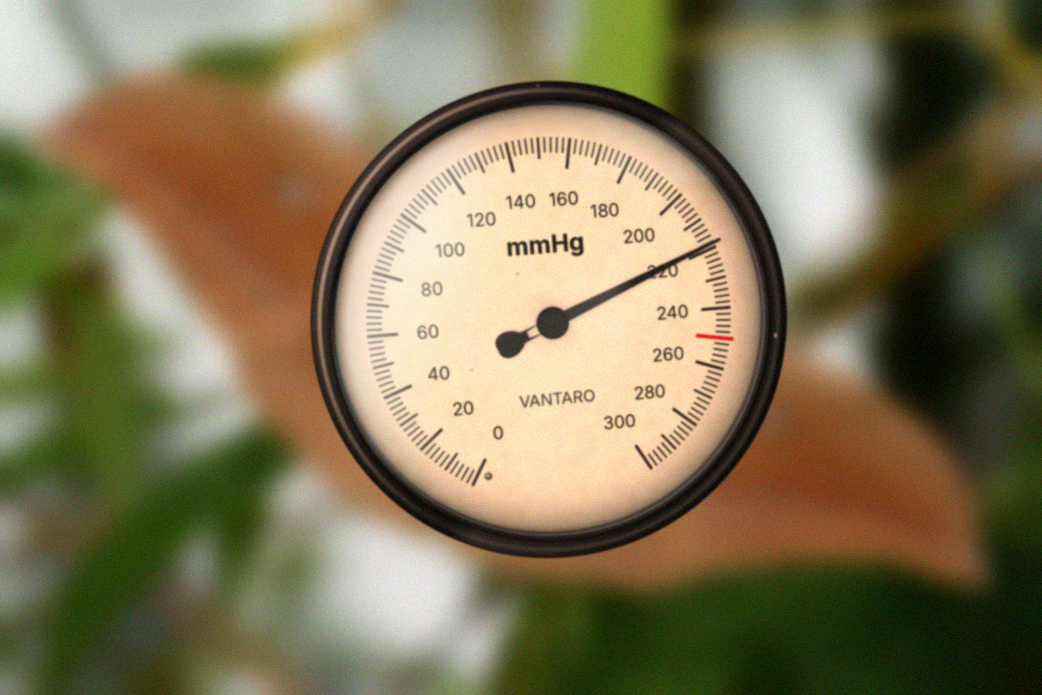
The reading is 218 mmHg
